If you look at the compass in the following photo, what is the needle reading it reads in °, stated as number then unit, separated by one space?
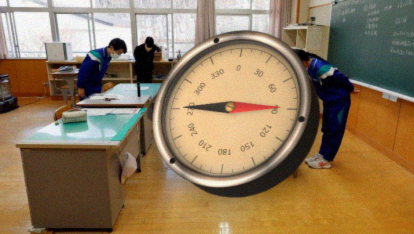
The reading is 90 °
